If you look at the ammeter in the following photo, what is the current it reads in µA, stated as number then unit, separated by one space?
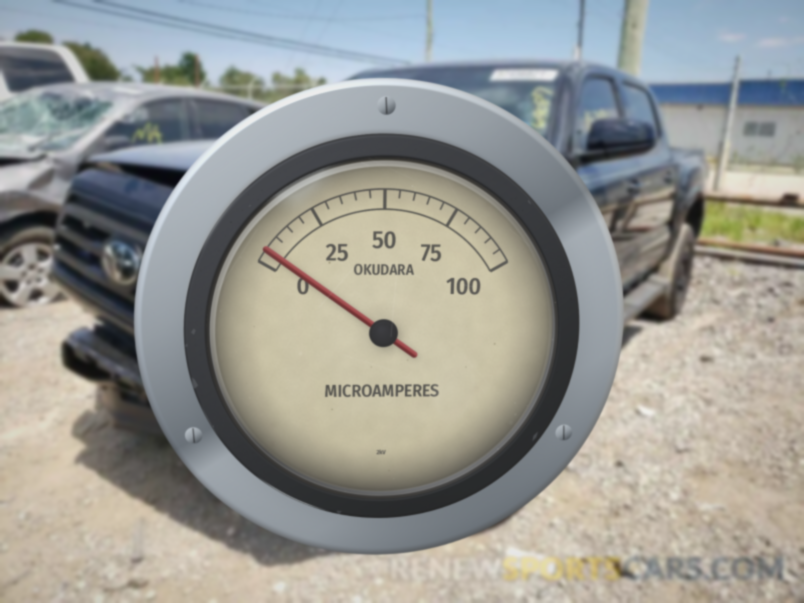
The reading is 5 µA
